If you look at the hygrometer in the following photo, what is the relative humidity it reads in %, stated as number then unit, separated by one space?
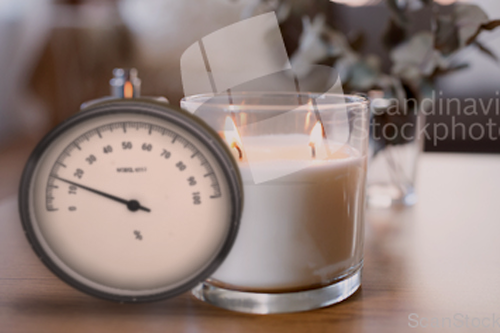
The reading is 15 %
